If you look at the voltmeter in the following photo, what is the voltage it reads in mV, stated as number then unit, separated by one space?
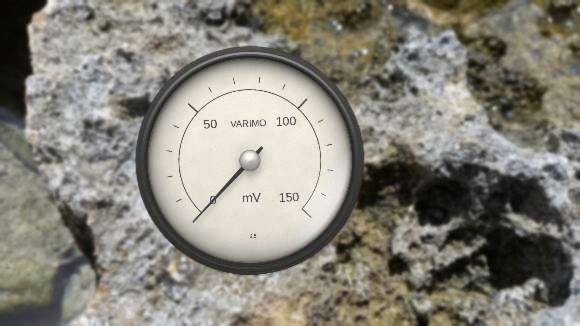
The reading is 0 mV
